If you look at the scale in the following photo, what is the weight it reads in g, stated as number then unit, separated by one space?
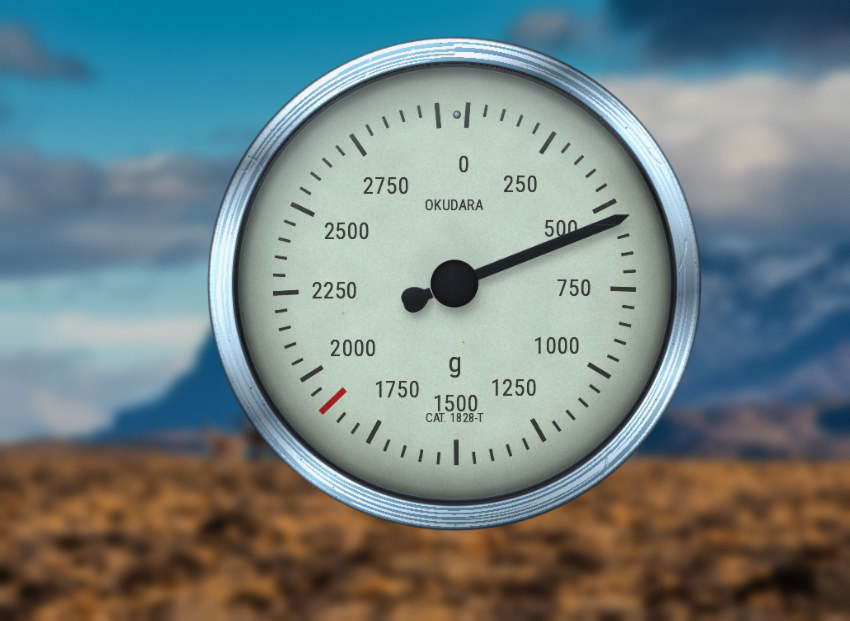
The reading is 550 g
